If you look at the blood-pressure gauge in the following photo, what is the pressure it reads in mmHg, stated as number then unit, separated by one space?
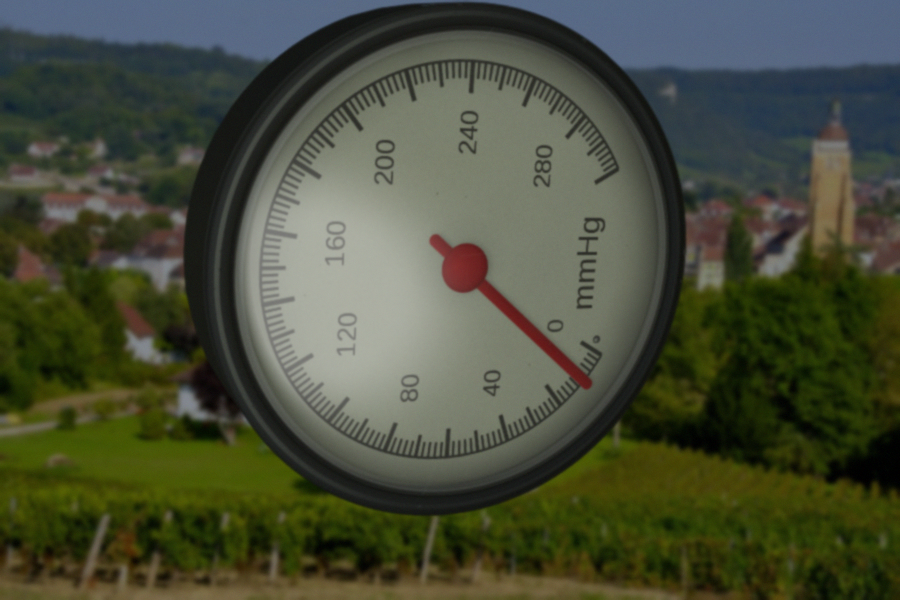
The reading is 10 mmHg
